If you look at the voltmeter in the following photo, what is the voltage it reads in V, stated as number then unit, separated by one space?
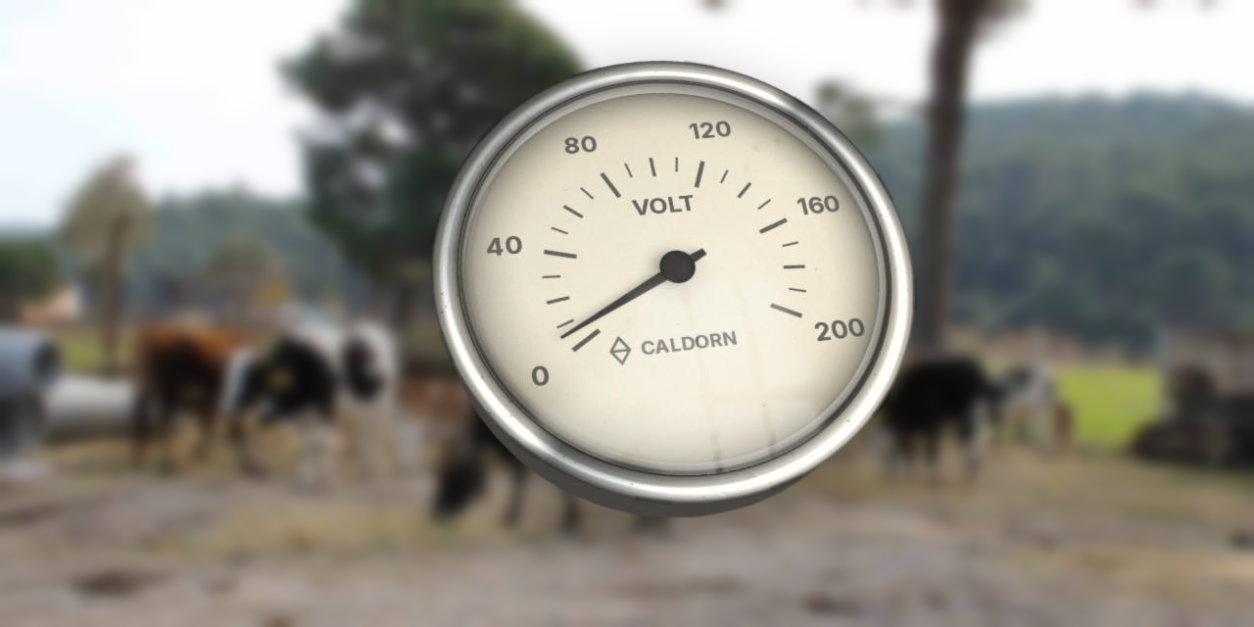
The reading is 5 V
